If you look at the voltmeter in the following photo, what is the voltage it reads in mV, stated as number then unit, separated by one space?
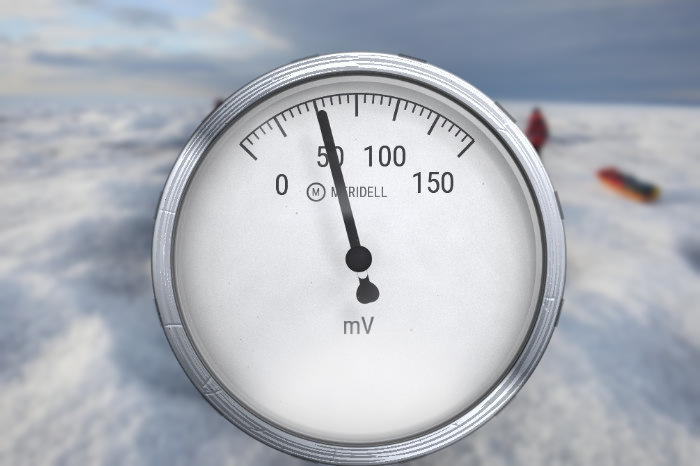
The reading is 52.5 mV
